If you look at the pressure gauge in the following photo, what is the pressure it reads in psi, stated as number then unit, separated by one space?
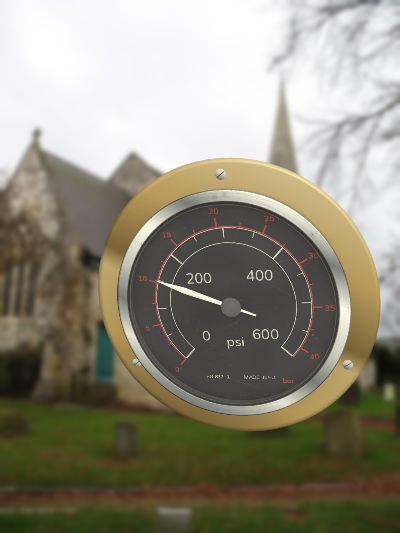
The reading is 150 psi
